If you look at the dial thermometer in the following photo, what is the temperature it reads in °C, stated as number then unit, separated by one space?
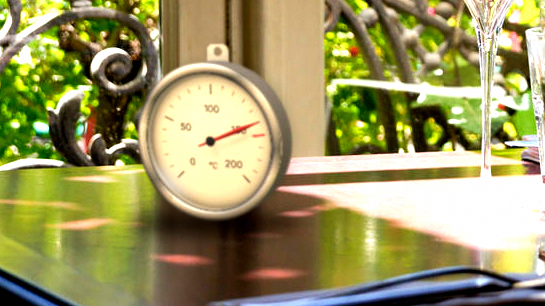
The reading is 150 °C
